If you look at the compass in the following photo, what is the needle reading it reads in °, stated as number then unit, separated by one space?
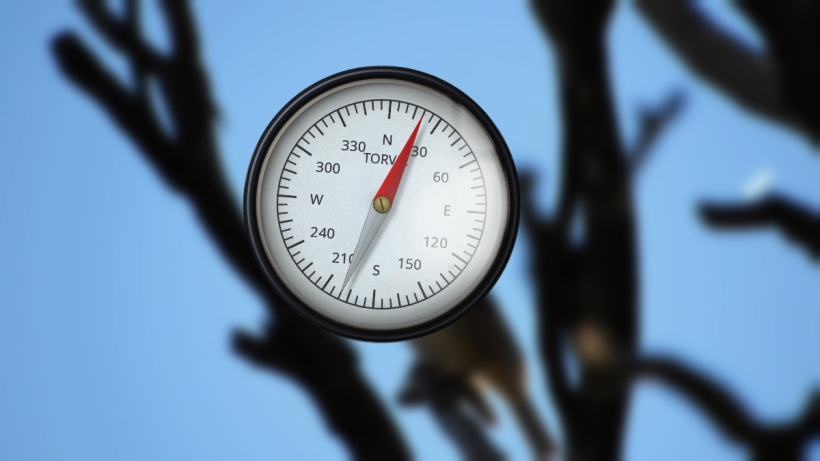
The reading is 20 °
